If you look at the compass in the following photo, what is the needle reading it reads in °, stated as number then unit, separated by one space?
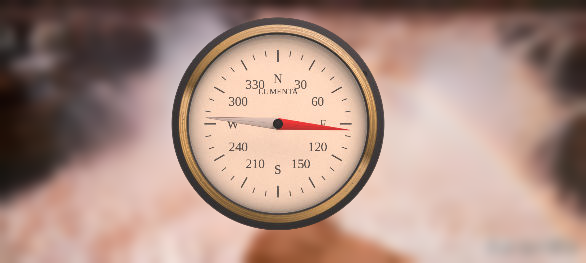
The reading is 95 °
